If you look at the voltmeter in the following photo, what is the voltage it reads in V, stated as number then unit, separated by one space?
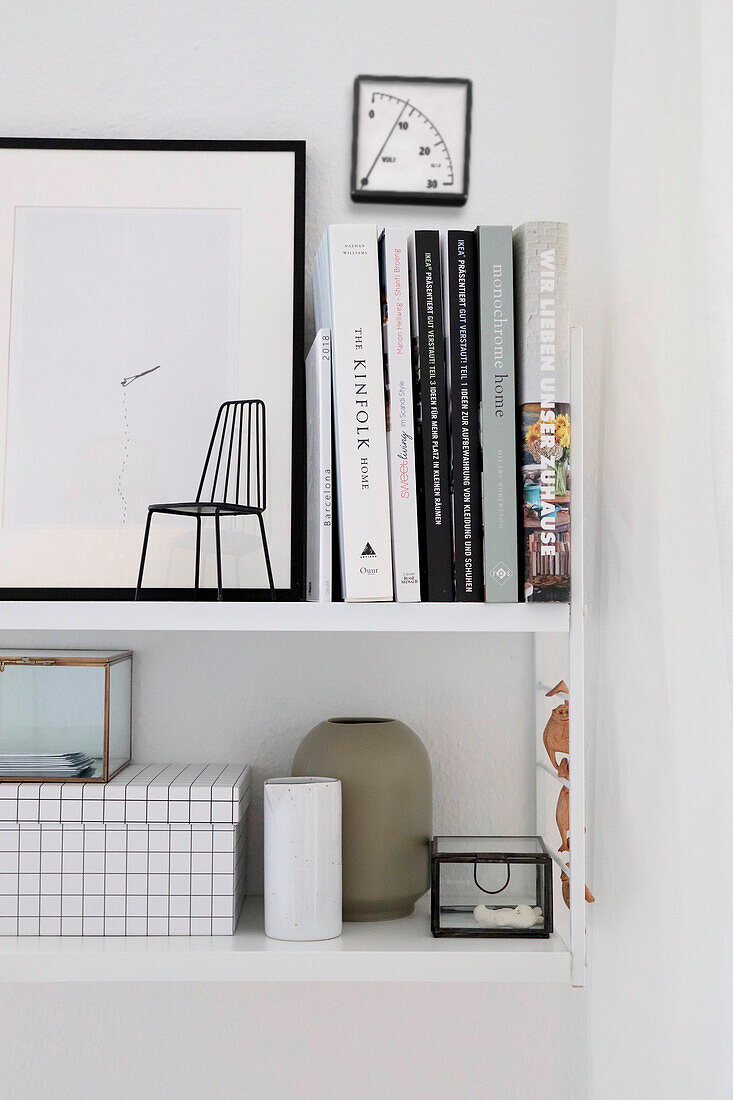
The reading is 8 V
